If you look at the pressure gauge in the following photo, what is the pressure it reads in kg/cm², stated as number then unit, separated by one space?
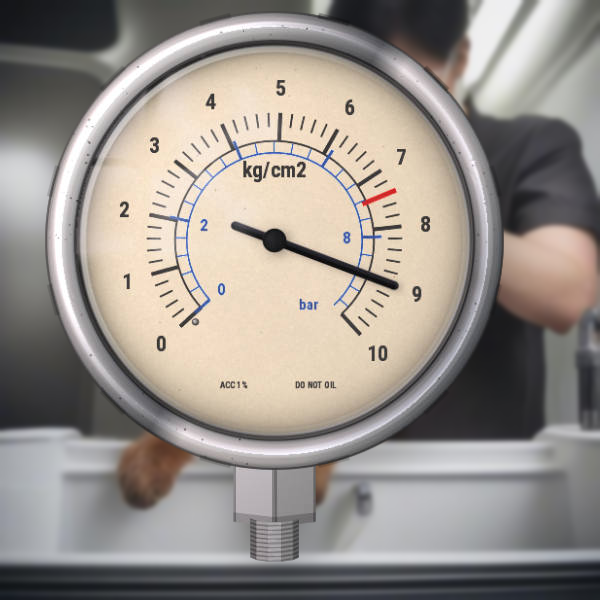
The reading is 9 kg/cm²
